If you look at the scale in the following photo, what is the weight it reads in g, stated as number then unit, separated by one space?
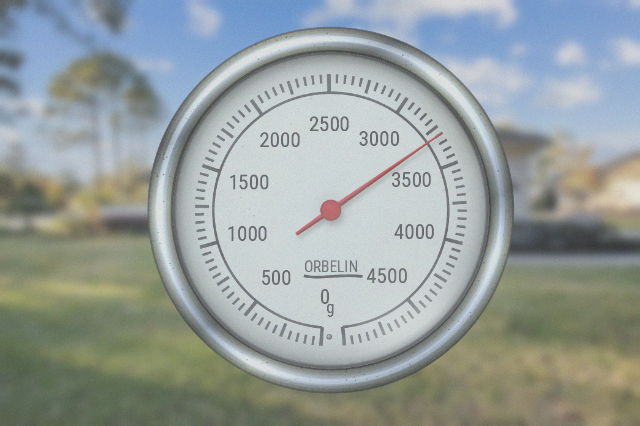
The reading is 3300 g
